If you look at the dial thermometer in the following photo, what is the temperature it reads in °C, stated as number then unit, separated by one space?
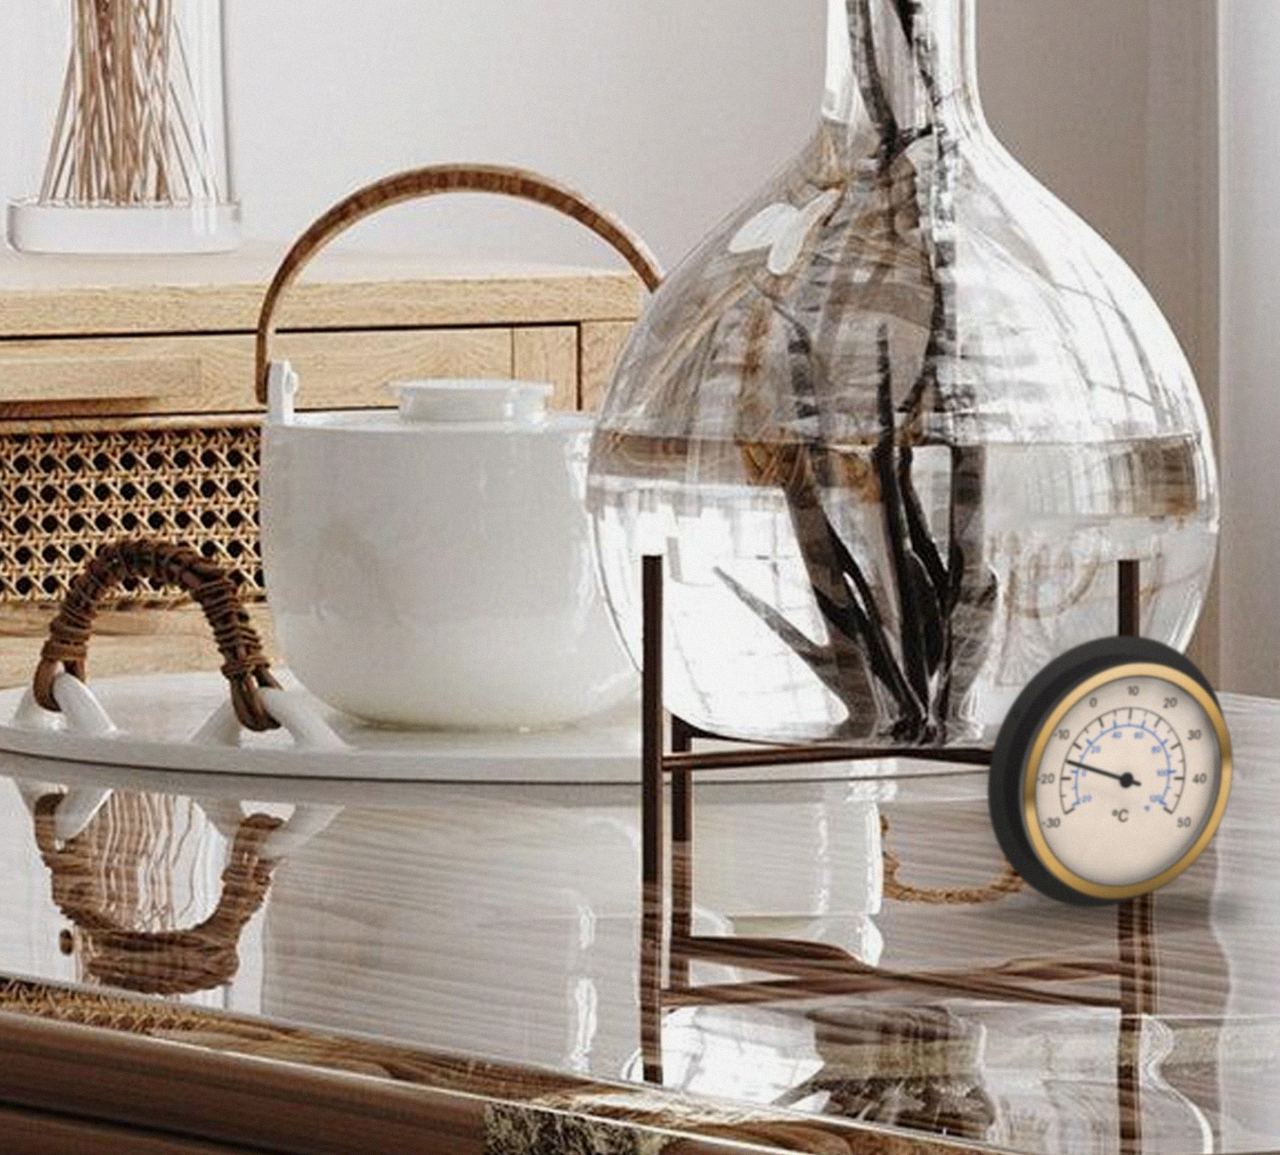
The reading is -15 °C
